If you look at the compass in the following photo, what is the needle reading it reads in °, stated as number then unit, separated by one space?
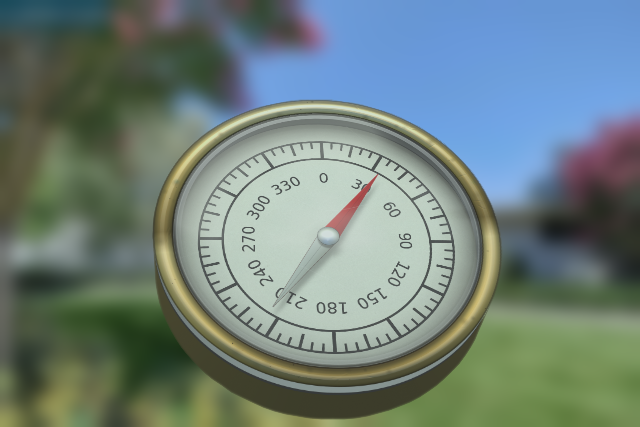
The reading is 35 °
